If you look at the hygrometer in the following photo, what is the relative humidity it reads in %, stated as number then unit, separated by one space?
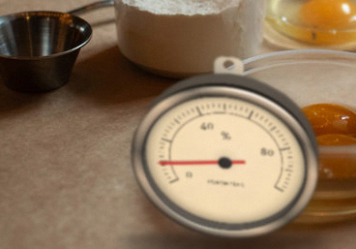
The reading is 10 %
